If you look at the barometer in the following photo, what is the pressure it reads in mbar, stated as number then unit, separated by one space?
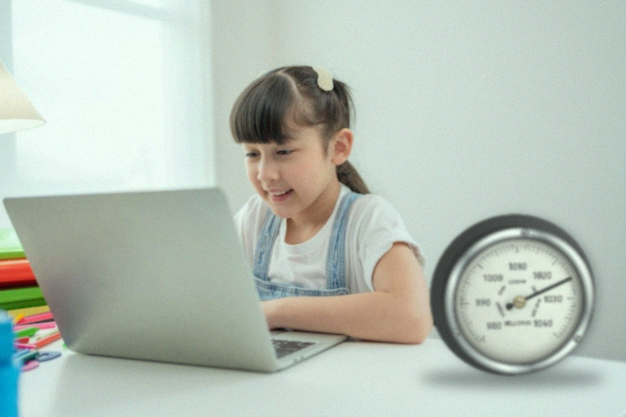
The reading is 1025 mbar
